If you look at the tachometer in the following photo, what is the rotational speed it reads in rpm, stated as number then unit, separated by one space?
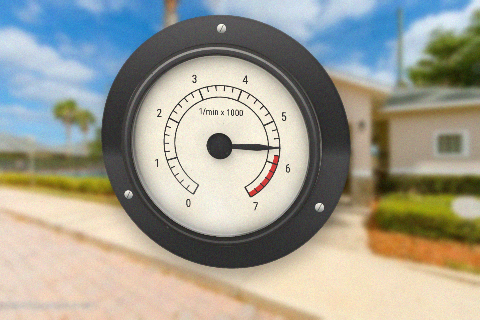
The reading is 5600 rpm
